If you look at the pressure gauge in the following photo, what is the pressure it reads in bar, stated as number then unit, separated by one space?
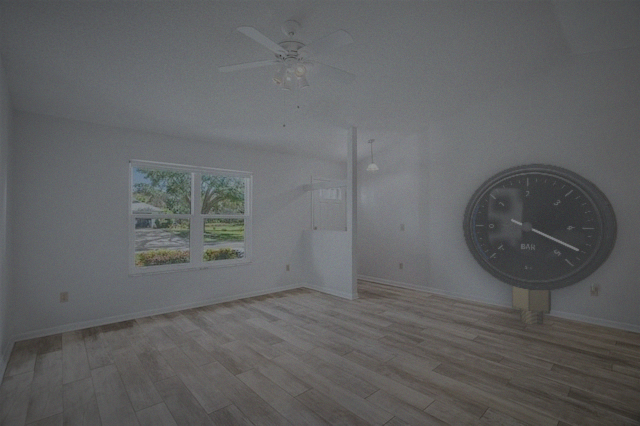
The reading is 4.6 bar
